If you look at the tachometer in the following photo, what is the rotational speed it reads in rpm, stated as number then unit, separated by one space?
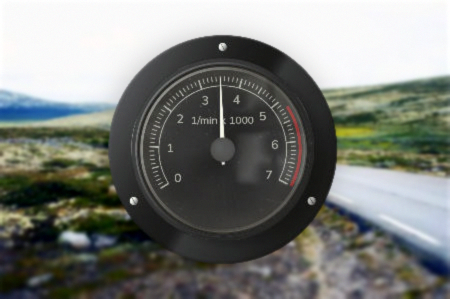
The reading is 3500 rpm
